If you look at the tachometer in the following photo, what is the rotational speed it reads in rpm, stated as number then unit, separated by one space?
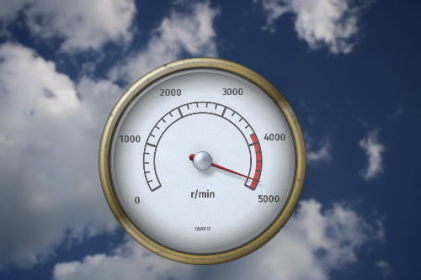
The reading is 4800 rpm
